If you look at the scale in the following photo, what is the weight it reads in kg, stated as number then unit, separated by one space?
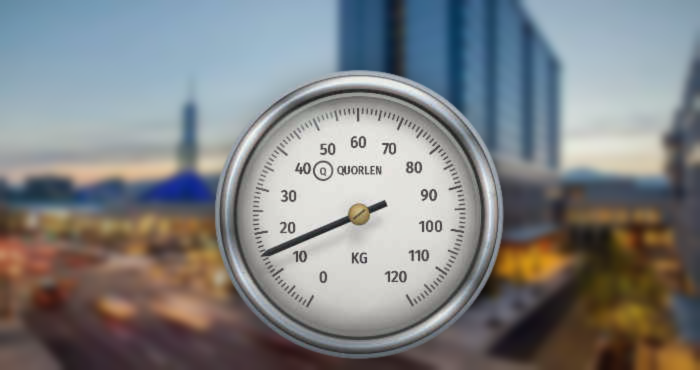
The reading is 15 kg
